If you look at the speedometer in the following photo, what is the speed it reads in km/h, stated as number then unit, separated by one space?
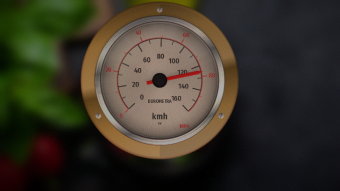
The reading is 125 km/h
